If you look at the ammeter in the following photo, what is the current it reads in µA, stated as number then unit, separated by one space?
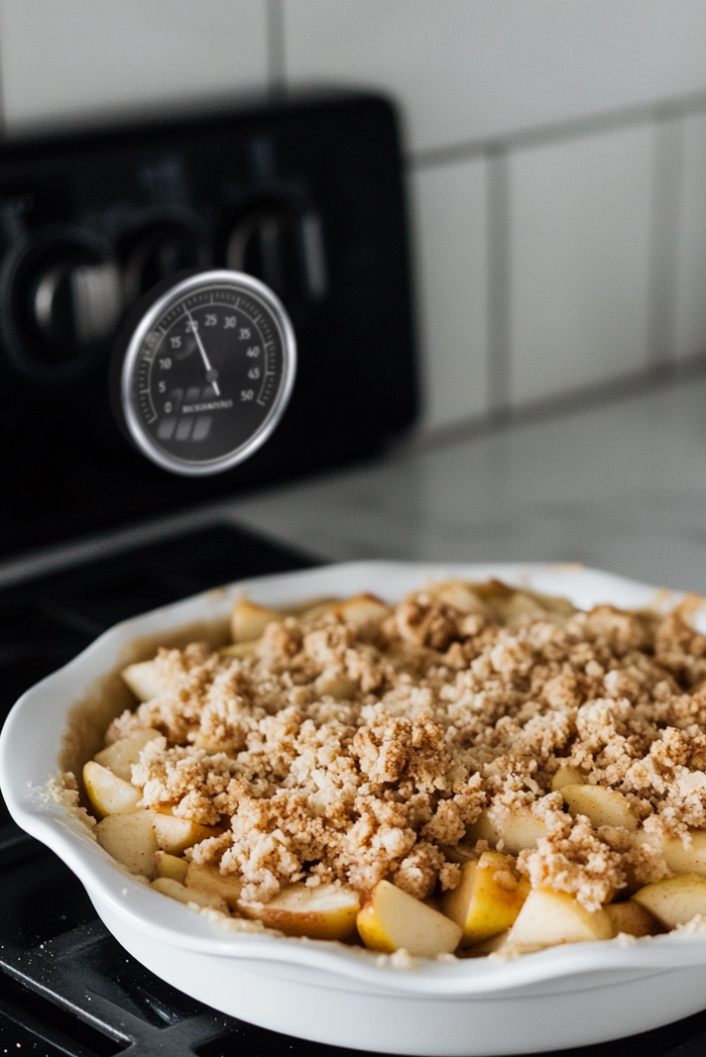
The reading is 20 µA
